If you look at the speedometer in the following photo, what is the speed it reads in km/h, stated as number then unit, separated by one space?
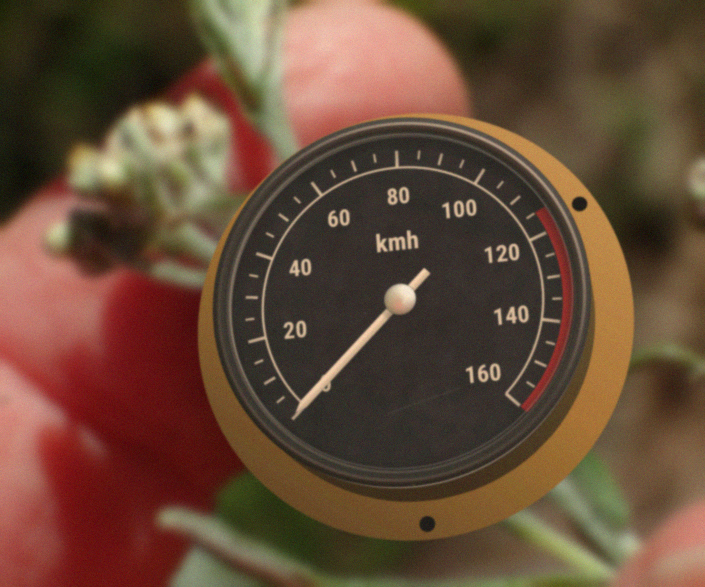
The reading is 0 km/h
